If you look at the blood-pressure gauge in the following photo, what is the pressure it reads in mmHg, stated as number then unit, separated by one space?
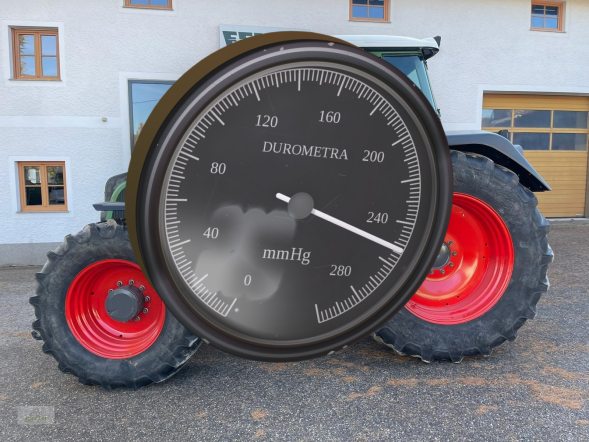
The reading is 252 mmHg
